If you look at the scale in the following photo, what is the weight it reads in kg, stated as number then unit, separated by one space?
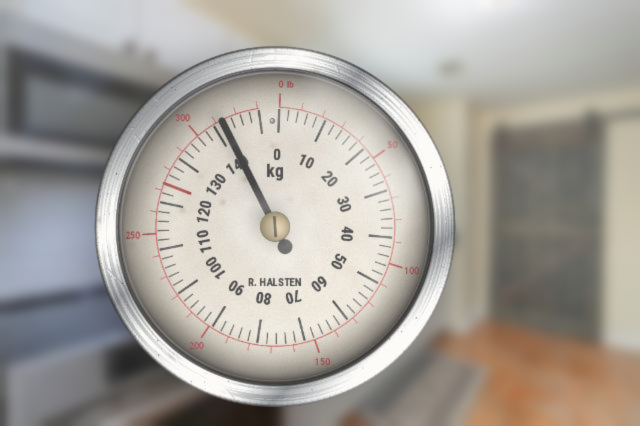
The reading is 142 kg
